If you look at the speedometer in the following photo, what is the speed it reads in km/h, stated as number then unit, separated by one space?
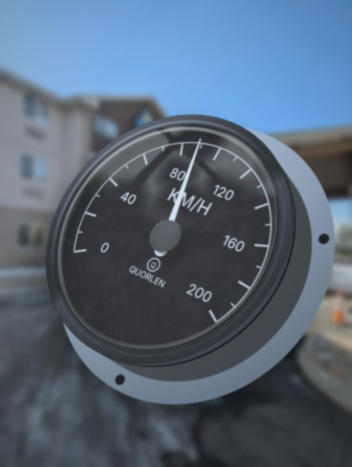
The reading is 90 km/h
